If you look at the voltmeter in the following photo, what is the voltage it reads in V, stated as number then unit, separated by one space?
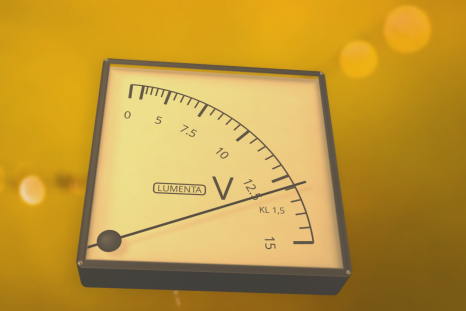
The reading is 13 V
